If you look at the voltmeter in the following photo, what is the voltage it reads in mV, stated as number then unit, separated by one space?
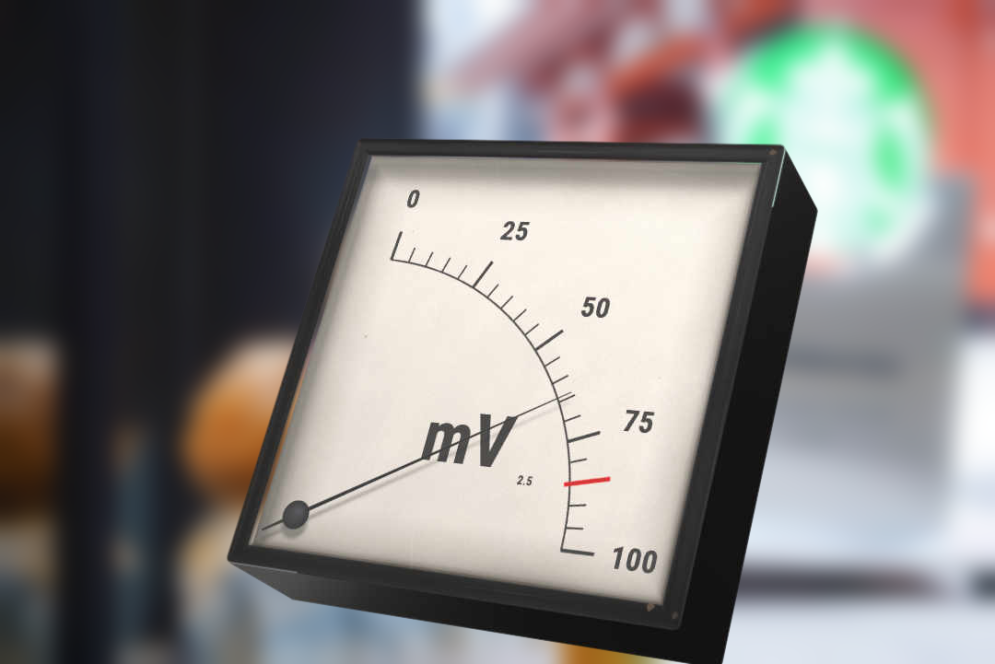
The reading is 65 mV
